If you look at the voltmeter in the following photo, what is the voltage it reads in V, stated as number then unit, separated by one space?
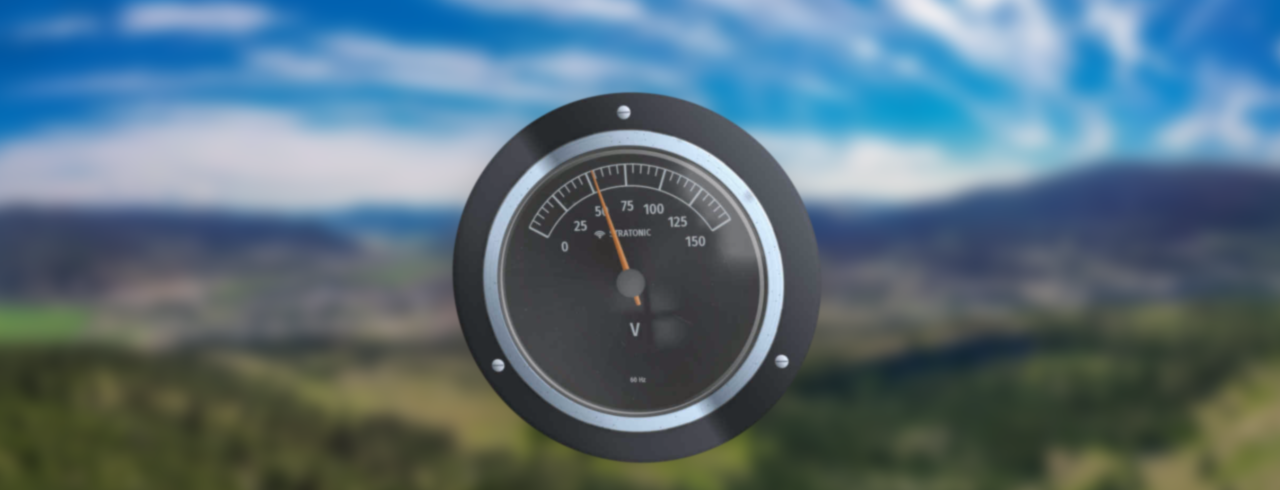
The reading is 55 V
